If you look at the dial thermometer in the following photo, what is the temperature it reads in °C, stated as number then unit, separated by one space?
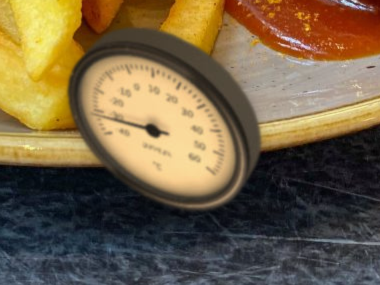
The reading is -30 °C
